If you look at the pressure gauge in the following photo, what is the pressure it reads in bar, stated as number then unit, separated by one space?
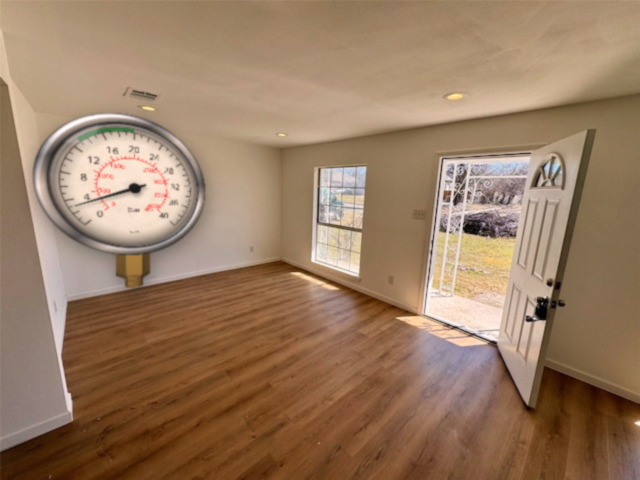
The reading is 3 bar
